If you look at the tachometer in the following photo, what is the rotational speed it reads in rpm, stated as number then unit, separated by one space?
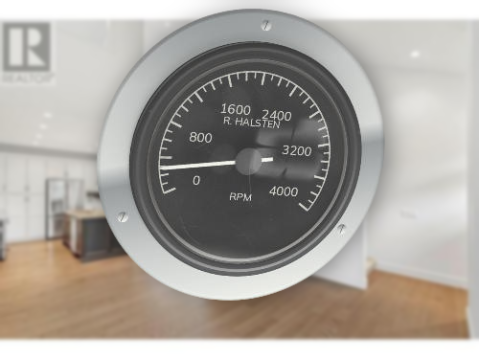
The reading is 300 rpm
